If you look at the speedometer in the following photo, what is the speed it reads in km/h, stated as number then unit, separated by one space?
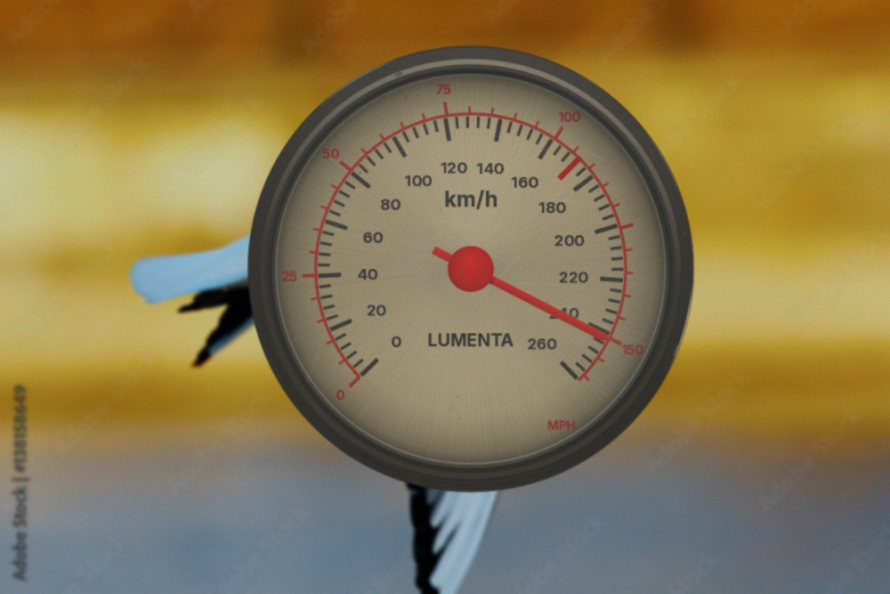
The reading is 242 km/h
